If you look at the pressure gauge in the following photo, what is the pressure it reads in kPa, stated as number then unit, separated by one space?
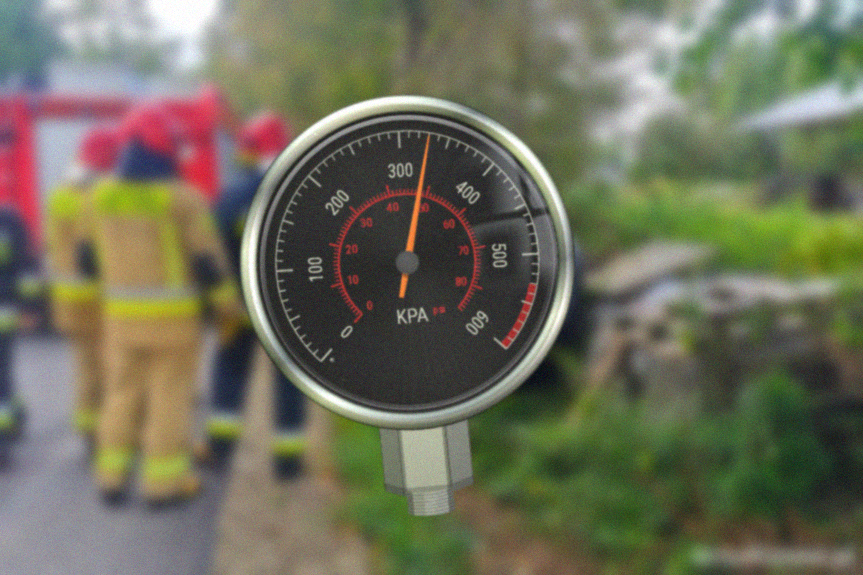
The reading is 330 kPa
